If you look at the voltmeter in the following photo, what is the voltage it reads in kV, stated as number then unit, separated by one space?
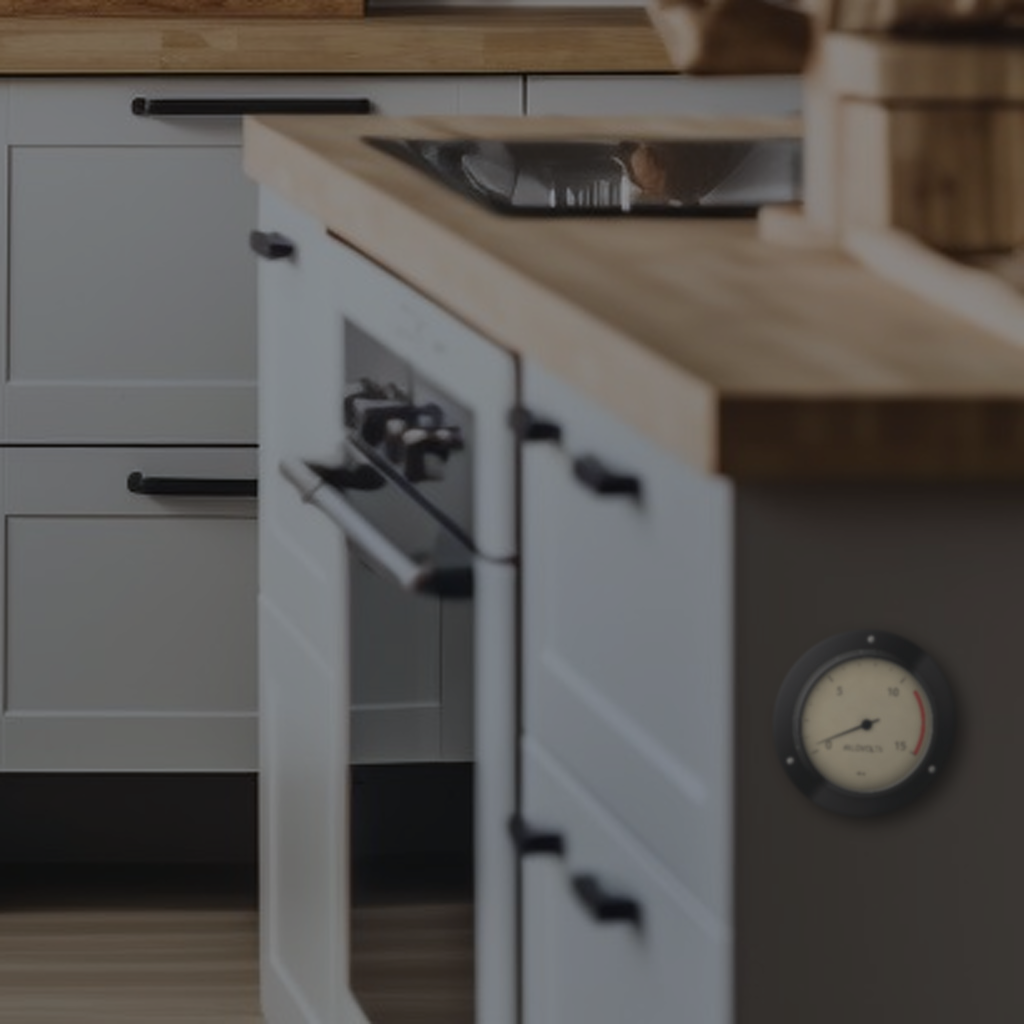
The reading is 0.5 kV
